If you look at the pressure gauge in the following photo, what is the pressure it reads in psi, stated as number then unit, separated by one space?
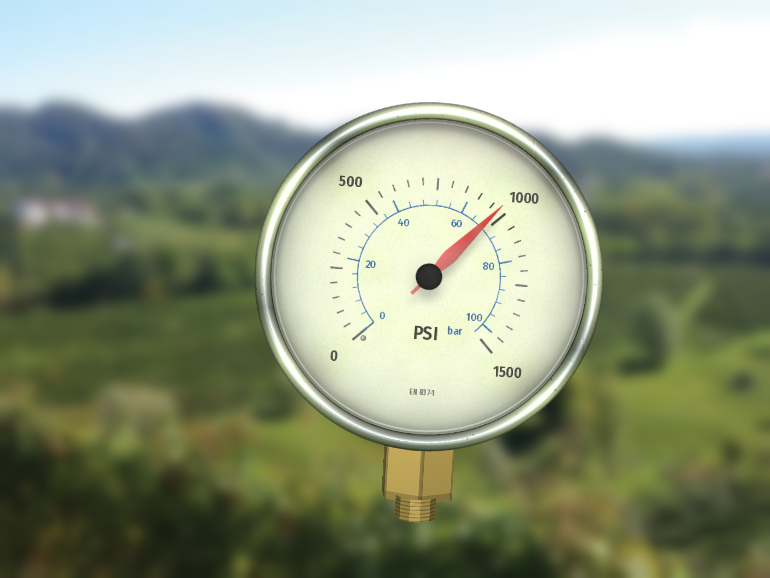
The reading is 975 psi
